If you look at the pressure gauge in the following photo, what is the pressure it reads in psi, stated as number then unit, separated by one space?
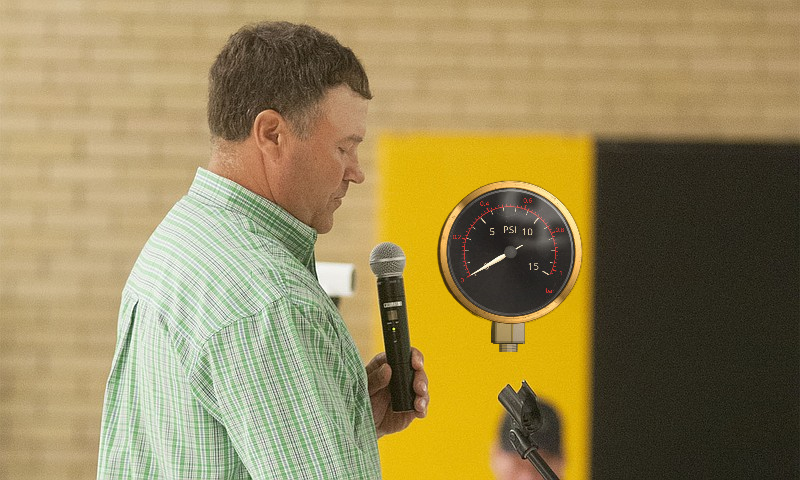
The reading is 0 psi
